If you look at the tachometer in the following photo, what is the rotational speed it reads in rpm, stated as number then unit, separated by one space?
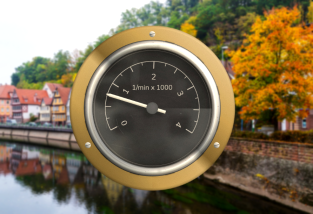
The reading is 750 rpm
